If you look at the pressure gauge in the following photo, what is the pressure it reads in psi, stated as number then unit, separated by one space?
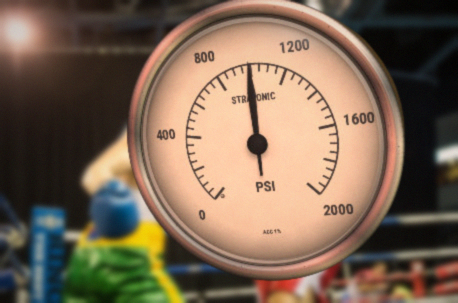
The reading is 1000 psi
